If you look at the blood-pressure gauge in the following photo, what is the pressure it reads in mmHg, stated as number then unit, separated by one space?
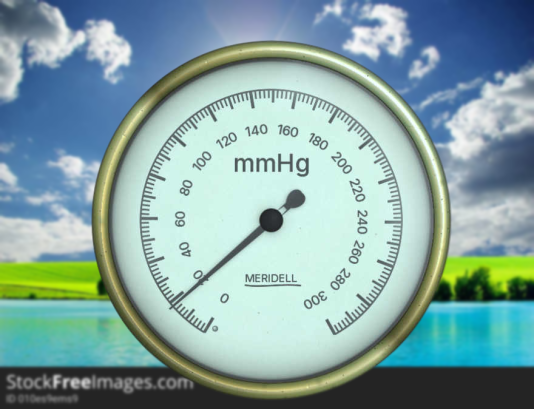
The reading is 18 mmHg
